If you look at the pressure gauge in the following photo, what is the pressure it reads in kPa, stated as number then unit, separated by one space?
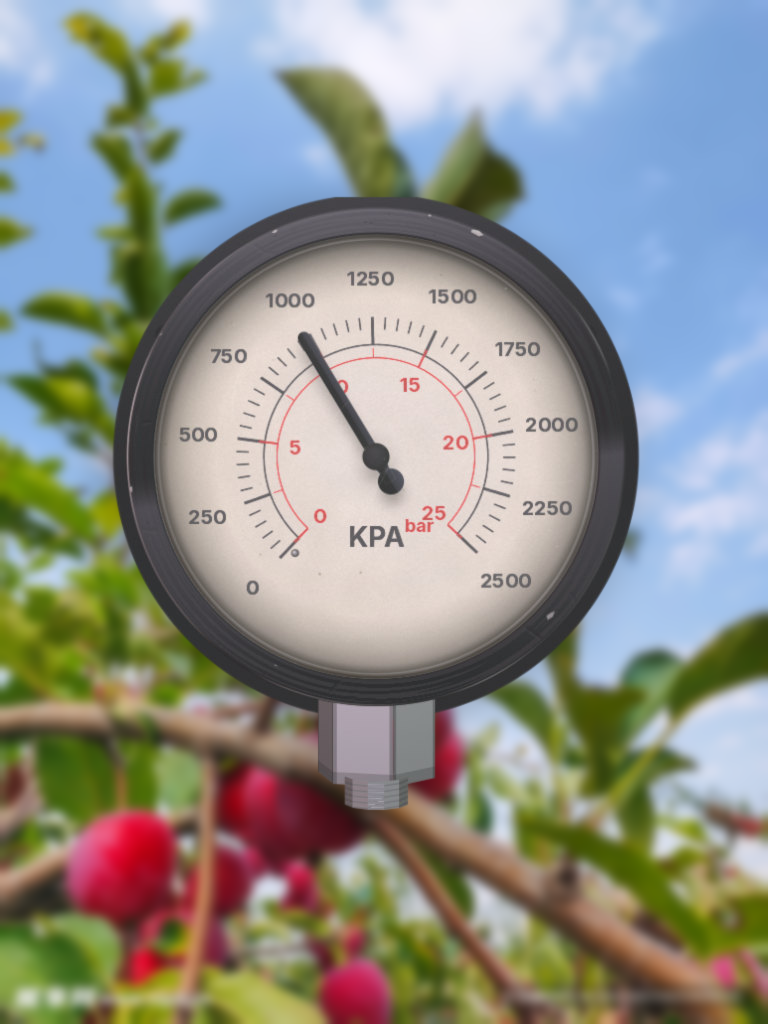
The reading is 975 kPa
